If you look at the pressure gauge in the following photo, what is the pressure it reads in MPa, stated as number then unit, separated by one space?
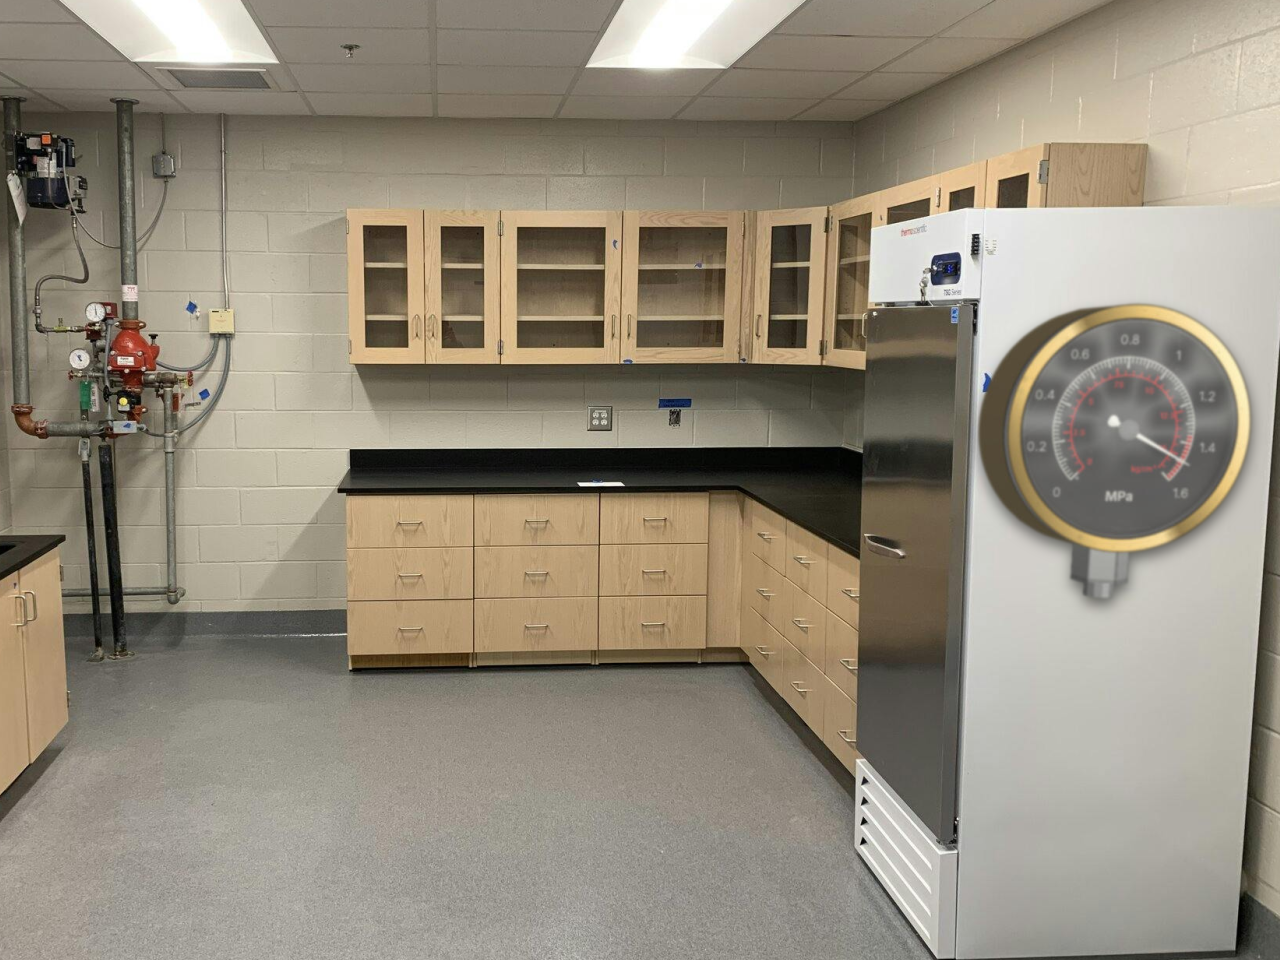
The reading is 1.5 MPa
